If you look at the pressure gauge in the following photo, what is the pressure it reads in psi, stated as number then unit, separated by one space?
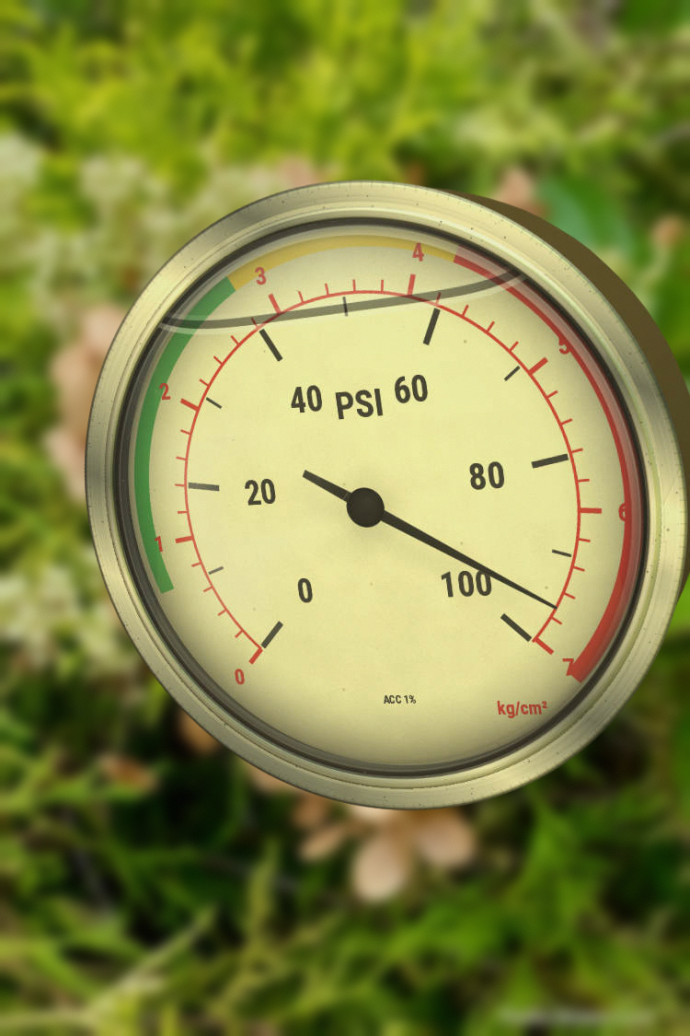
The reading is 95 psi
